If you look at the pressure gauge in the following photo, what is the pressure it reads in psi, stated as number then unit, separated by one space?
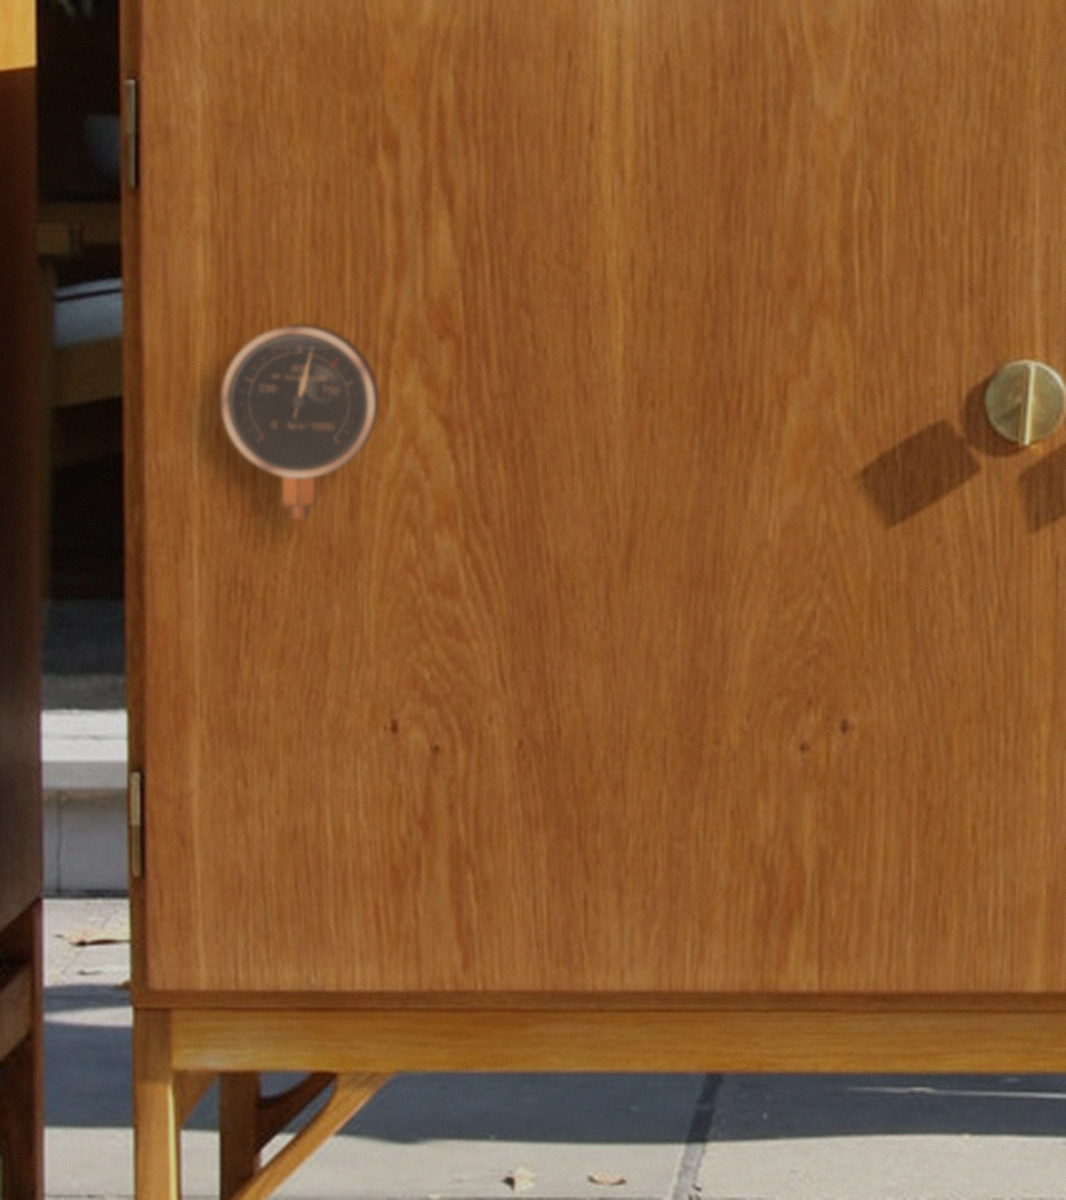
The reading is 550 psi
